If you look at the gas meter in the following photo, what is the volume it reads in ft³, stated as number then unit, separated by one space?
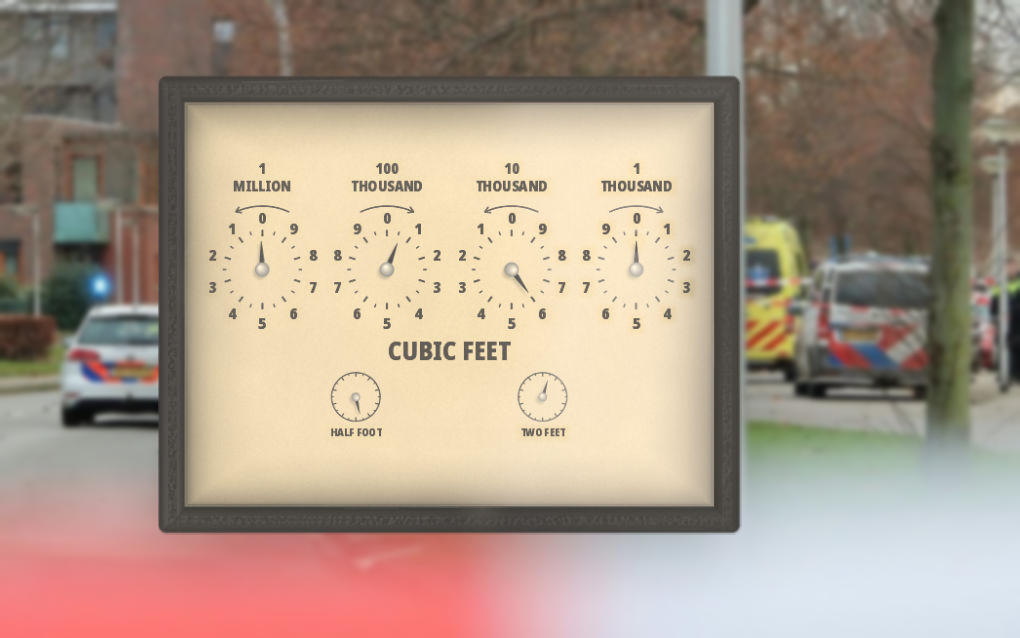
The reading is 6000 ft³
